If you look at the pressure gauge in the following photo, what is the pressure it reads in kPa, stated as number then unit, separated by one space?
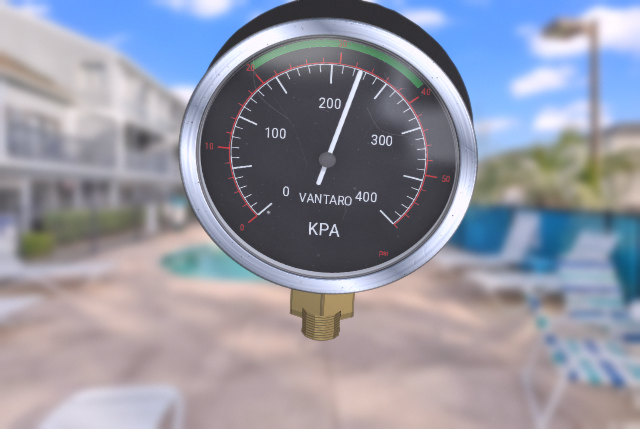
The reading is 225 kPa
